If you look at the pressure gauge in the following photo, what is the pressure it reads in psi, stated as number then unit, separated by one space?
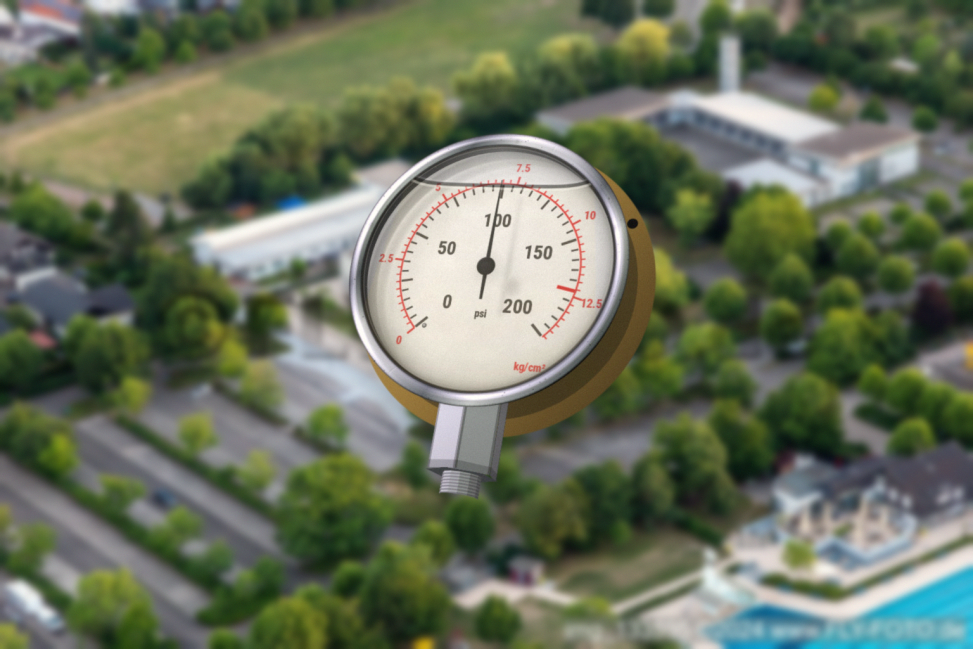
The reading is 100 psi
